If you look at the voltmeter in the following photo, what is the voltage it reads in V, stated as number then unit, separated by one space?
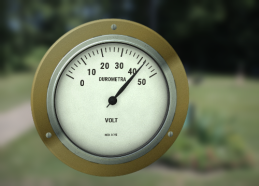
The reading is 42 V
